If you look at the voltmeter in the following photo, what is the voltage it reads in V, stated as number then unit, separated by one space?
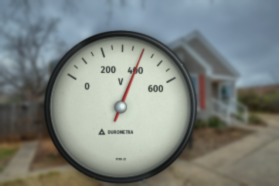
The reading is 400 V
